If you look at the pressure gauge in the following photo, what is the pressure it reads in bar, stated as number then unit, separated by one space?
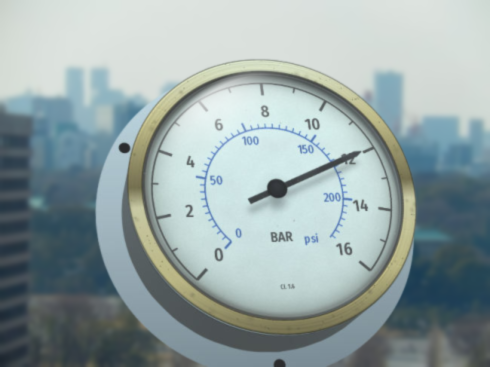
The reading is 12 bar
